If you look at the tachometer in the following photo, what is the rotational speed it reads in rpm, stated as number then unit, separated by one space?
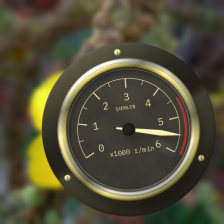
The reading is 5500 rpm
